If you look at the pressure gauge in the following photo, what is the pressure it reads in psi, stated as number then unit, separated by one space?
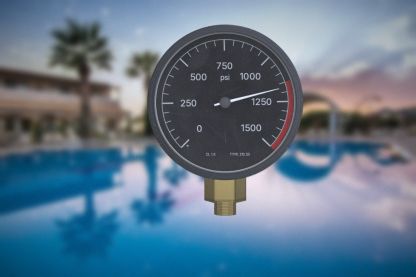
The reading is 1175 psi
